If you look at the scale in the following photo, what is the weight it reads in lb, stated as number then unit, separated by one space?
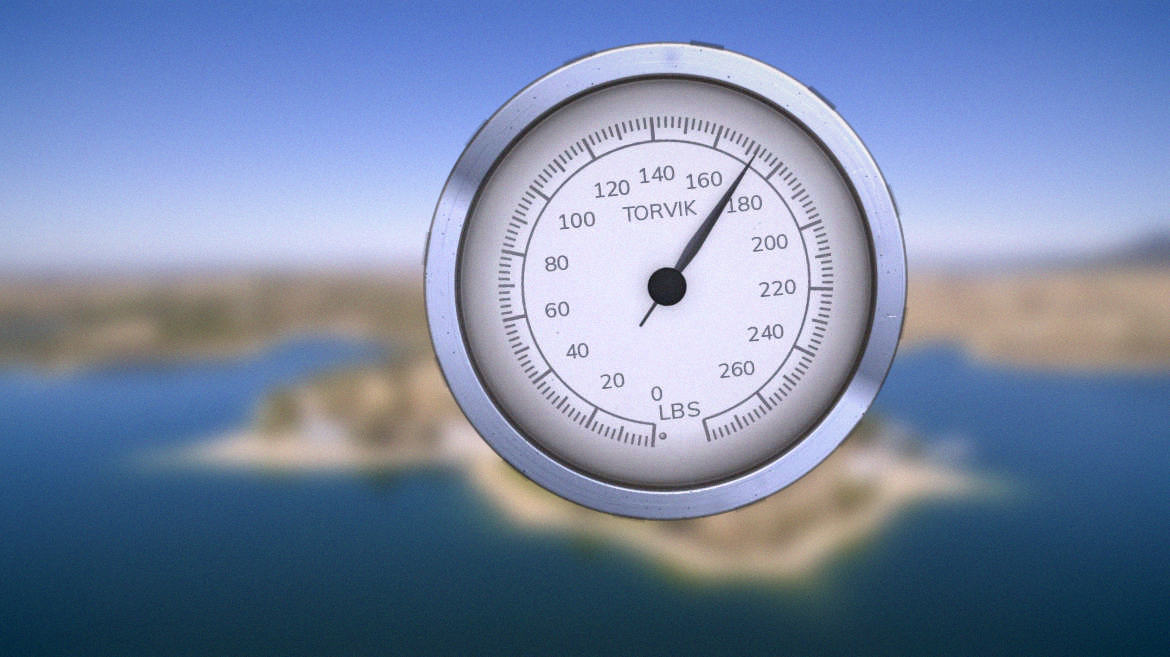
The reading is 172 lb
